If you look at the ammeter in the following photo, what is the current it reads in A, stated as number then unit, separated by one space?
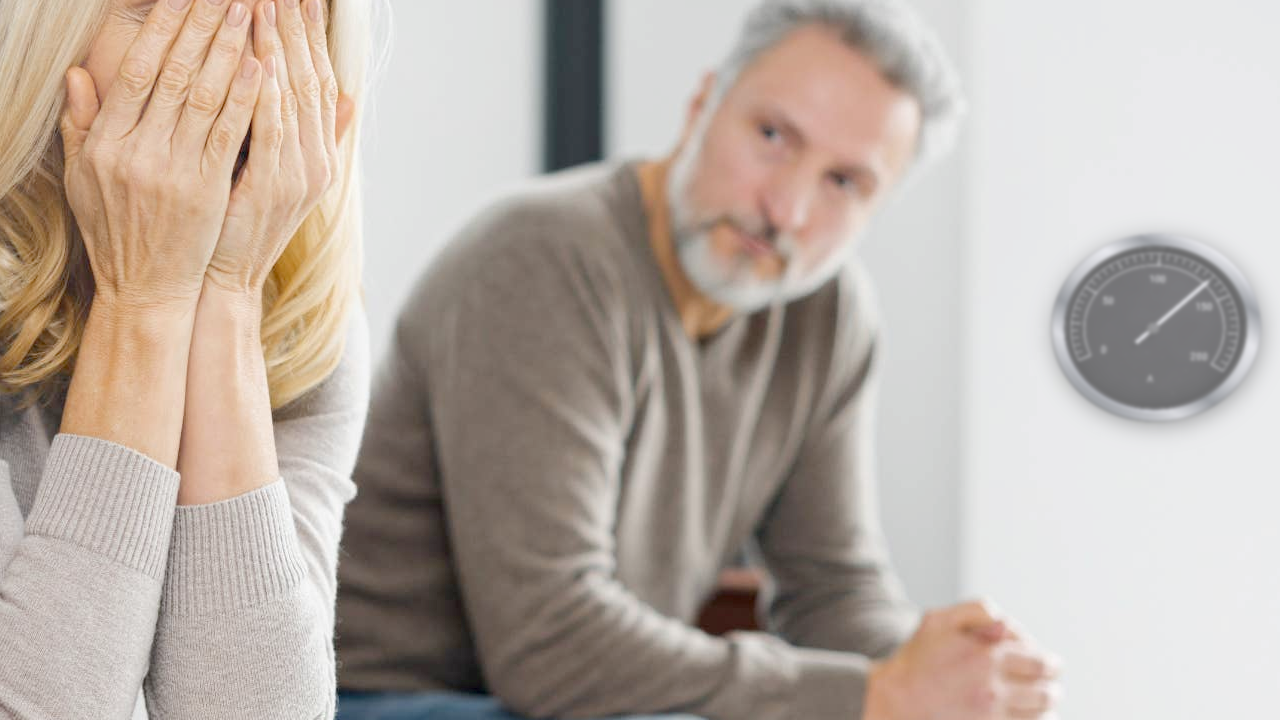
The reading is 135 A
